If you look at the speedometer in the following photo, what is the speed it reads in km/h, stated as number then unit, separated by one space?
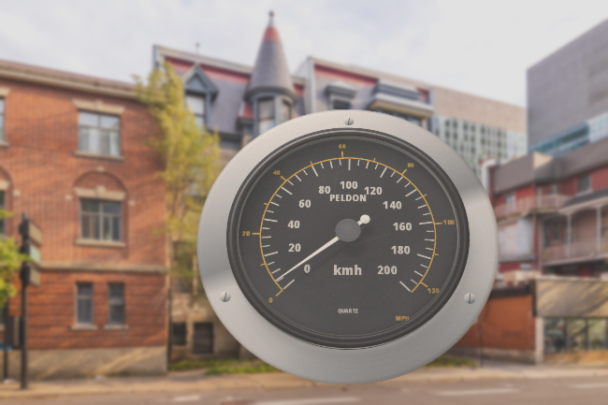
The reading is 5 km/h
